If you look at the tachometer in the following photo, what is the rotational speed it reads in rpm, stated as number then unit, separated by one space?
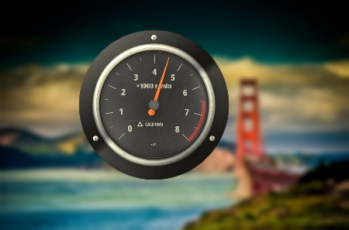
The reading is 4500 rpm
